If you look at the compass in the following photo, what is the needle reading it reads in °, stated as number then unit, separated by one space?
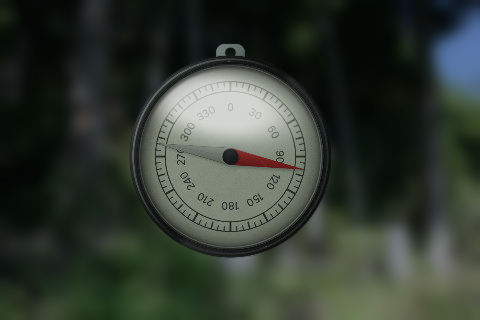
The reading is 100 °
